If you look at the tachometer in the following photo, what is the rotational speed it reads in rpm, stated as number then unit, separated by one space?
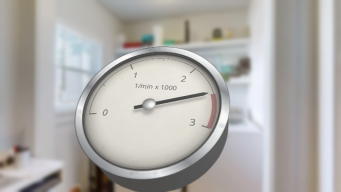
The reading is 2500 rpm
